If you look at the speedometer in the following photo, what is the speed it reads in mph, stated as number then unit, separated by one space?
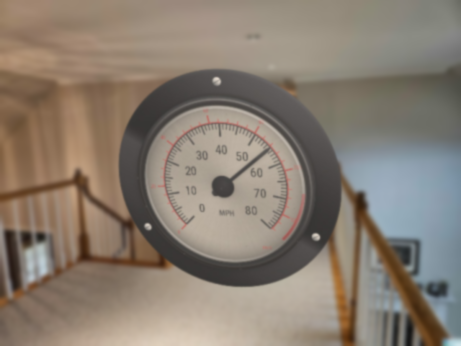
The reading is 55 mph
